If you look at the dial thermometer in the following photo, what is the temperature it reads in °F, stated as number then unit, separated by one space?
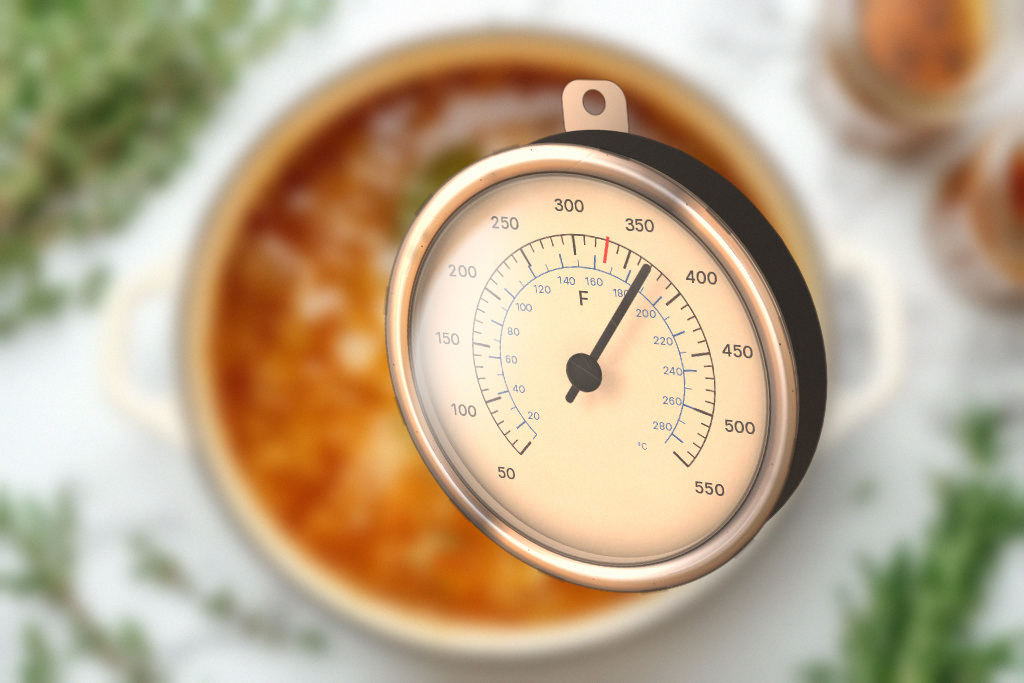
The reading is 370 °F
